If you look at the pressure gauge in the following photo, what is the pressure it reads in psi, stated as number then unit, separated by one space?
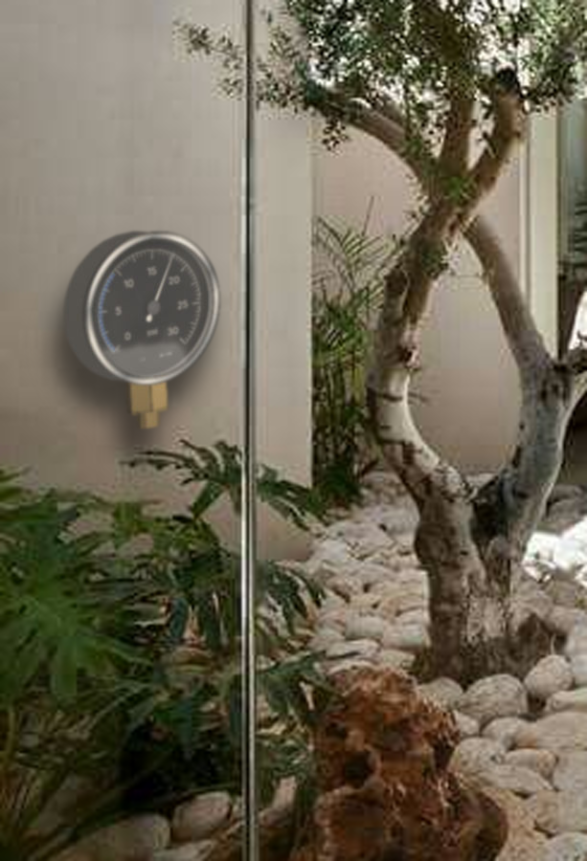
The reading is 17.5 psi
